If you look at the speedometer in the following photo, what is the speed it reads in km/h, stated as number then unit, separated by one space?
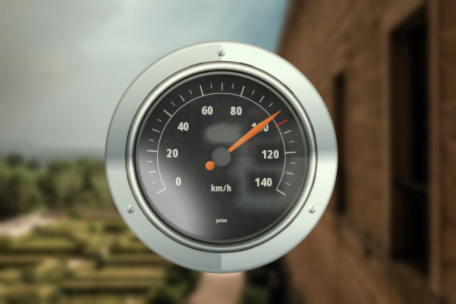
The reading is 100 km/h
